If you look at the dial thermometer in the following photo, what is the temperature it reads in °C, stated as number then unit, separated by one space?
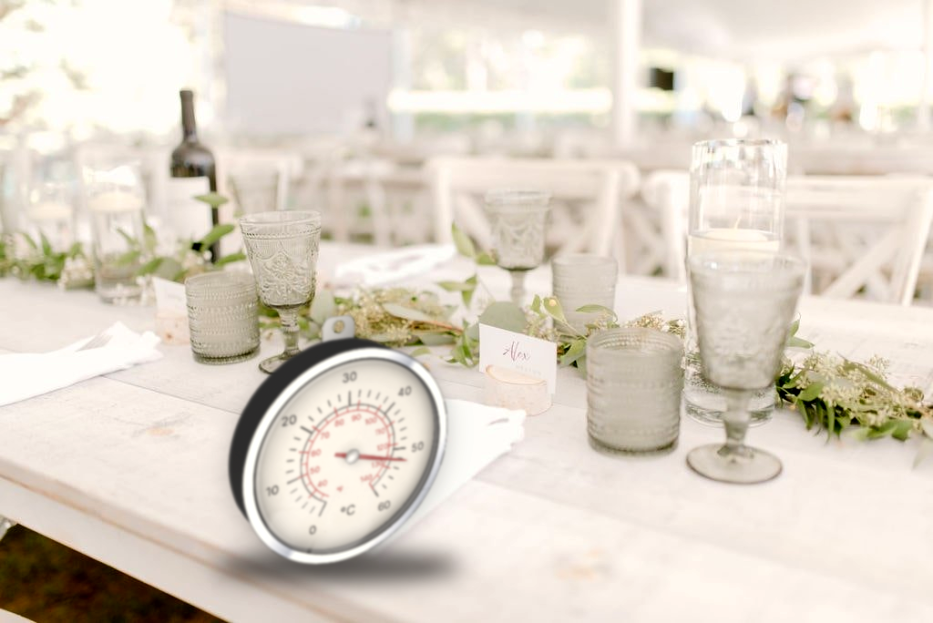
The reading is 52 °C
